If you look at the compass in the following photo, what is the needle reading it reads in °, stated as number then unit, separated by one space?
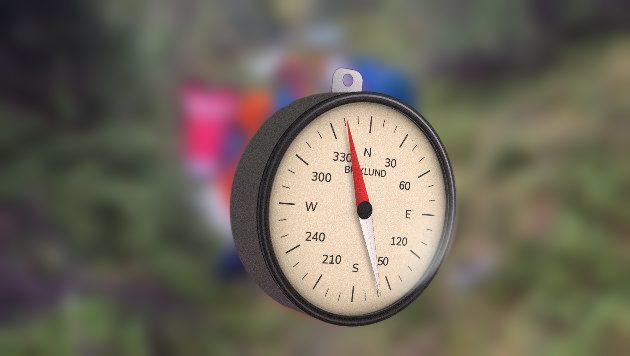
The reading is 340 °
